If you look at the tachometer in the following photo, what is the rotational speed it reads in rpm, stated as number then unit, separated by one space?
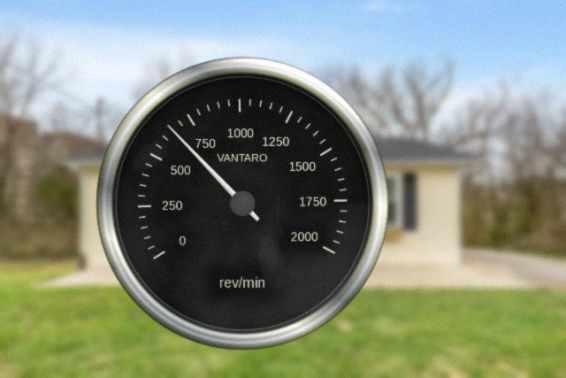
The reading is 650 rpm
